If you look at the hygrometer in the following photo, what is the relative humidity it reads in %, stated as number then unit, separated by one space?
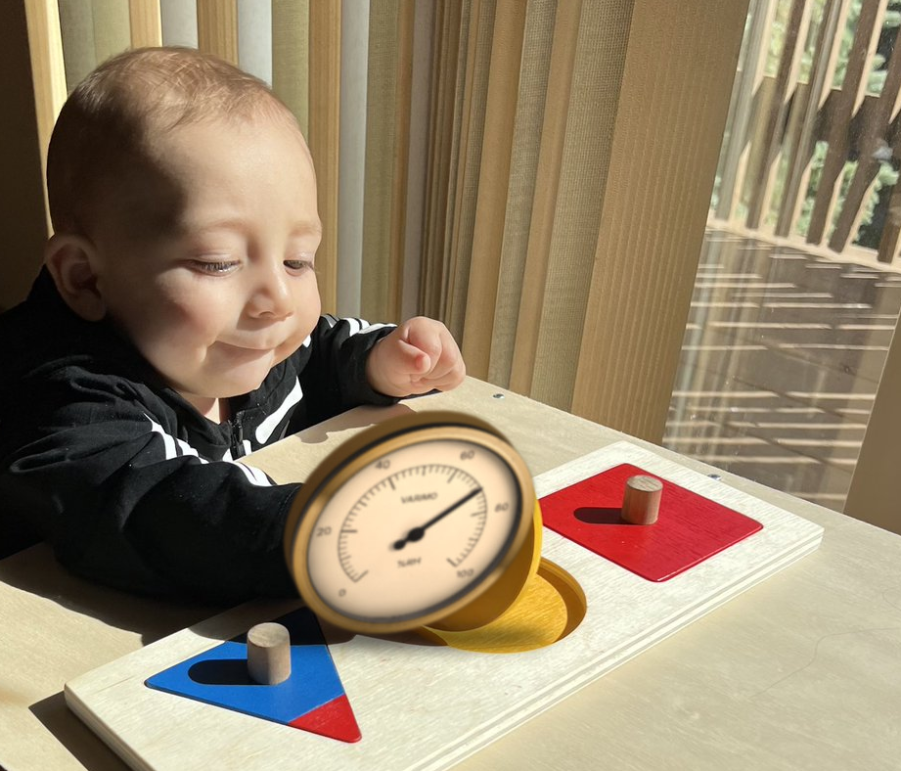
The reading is 70 %
